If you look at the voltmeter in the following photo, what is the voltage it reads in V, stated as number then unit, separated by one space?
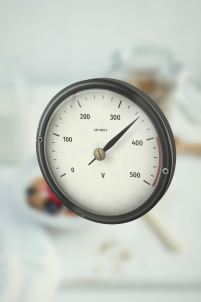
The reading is 350 V
